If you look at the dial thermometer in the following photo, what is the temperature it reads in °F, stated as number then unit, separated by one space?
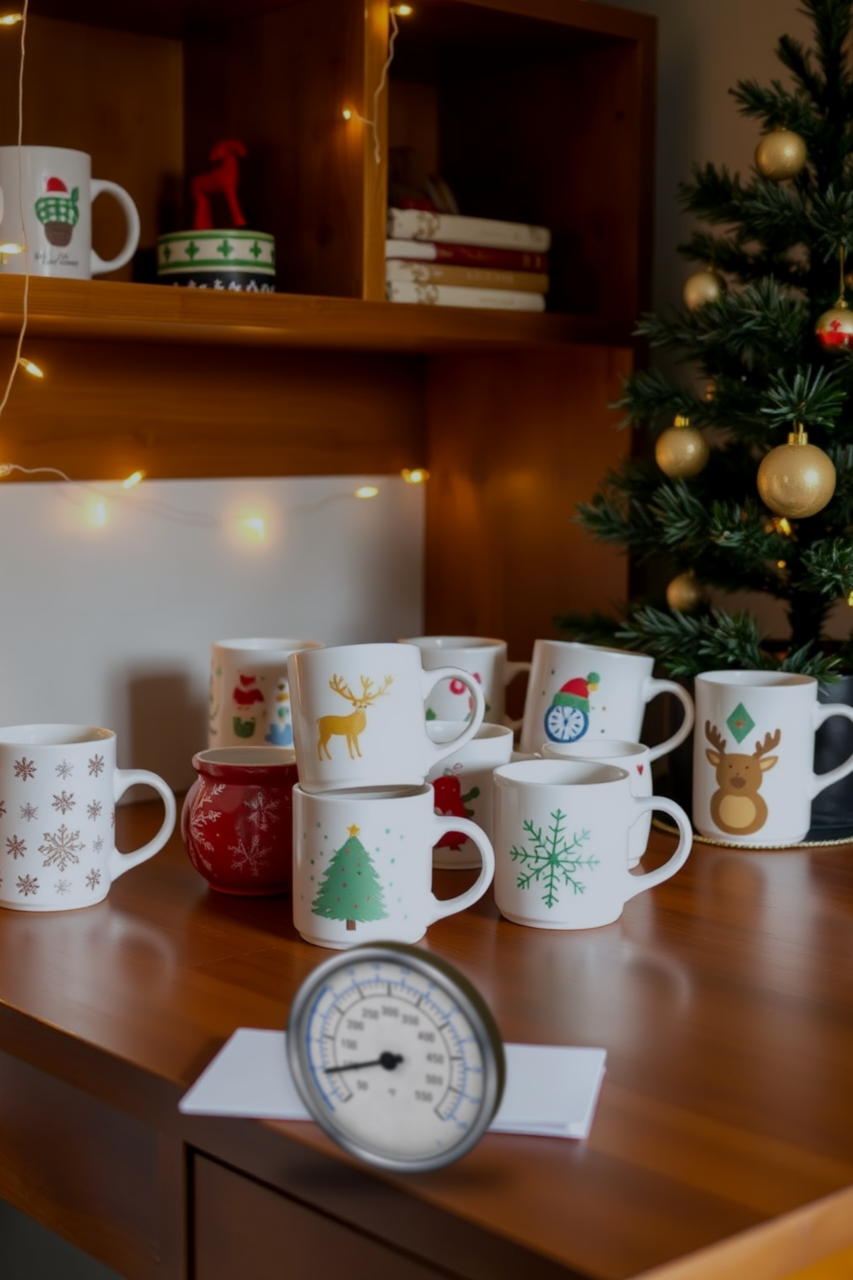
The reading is 100 °F
